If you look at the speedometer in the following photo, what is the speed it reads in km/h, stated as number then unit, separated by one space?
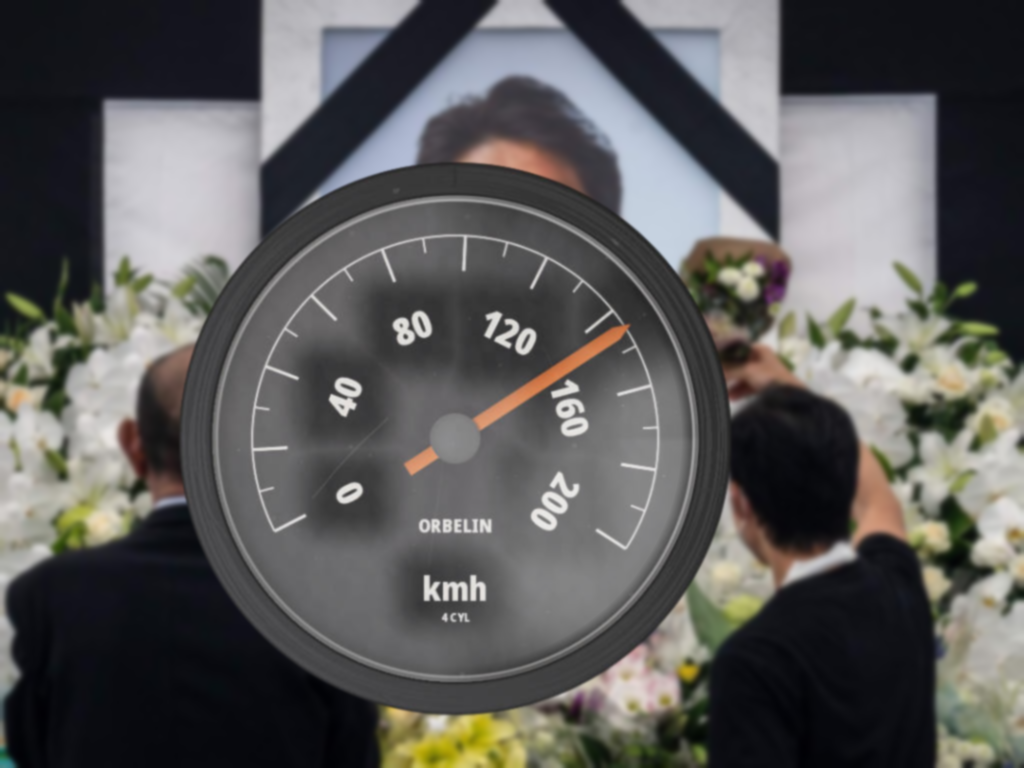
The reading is 145 km/h
